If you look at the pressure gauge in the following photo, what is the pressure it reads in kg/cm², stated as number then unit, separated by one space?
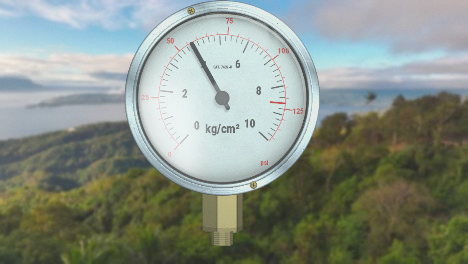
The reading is 4 kg/cm²
